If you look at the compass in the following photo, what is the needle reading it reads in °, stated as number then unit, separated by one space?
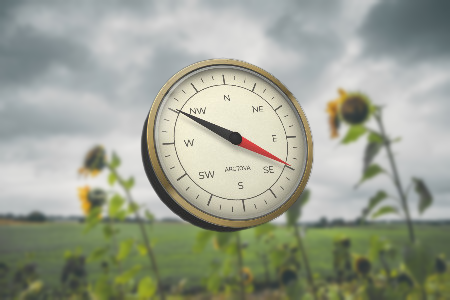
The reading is 120 °
